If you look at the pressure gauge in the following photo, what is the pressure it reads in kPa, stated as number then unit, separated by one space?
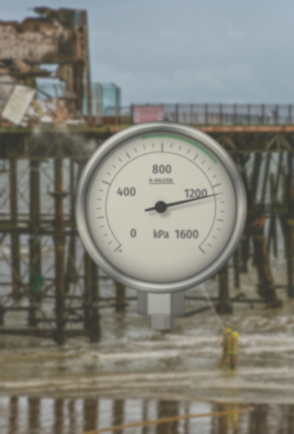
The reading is 1250 kPa
